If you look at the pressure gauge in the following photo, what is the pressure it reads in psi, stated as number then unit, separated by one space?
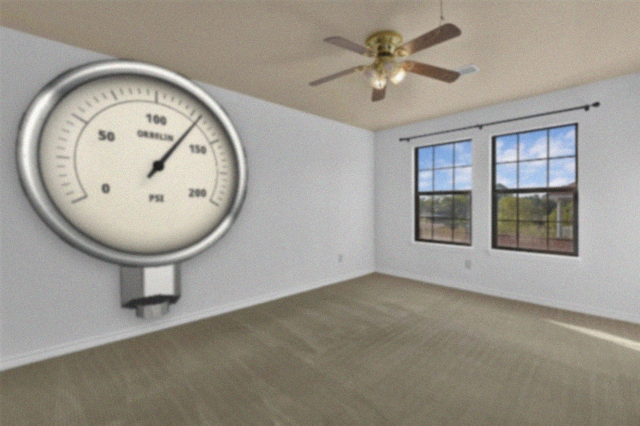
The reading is 130 psi
